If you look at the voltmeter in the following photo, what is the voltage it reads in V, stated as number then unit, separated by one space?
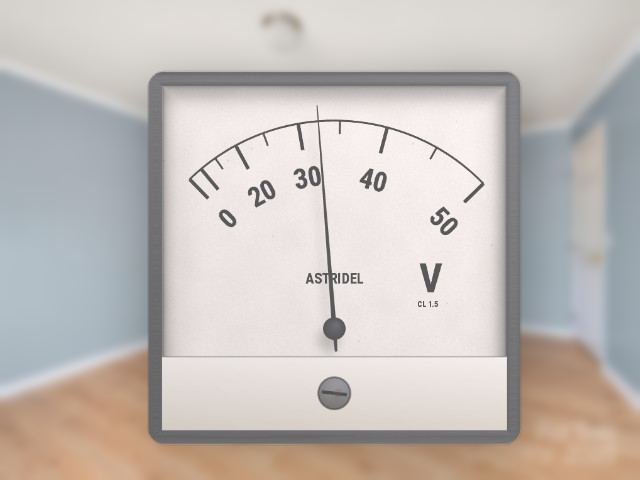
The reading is 32.5 V
